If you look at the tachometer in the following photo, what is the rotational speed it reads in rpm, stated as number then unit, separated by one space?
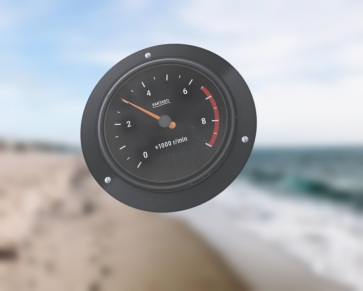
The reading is 3000 rpm
